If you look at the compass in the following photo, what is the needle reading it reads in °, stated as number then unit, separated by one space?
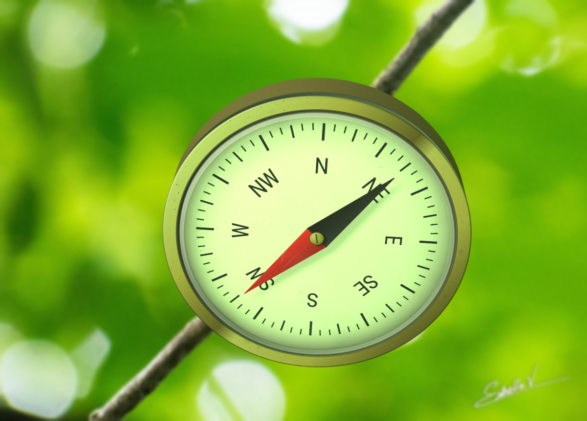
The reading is 225 °
